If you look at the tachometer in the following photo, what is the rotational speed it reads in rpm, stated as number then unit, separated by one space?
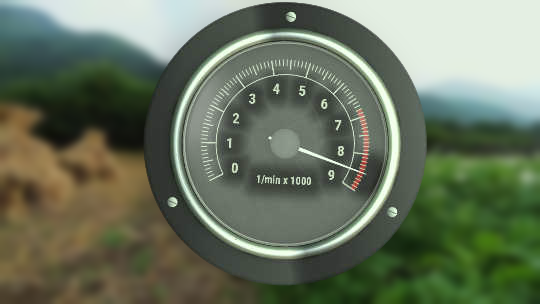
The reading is 8500 rpm
